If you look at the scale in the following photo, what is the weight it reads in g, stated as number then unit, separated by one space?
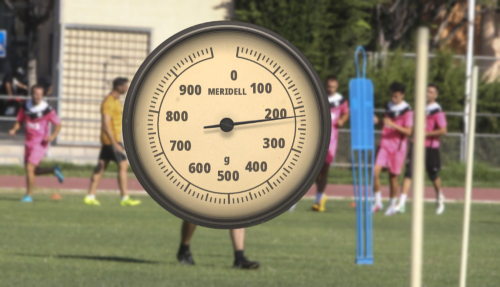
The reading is 220 g
